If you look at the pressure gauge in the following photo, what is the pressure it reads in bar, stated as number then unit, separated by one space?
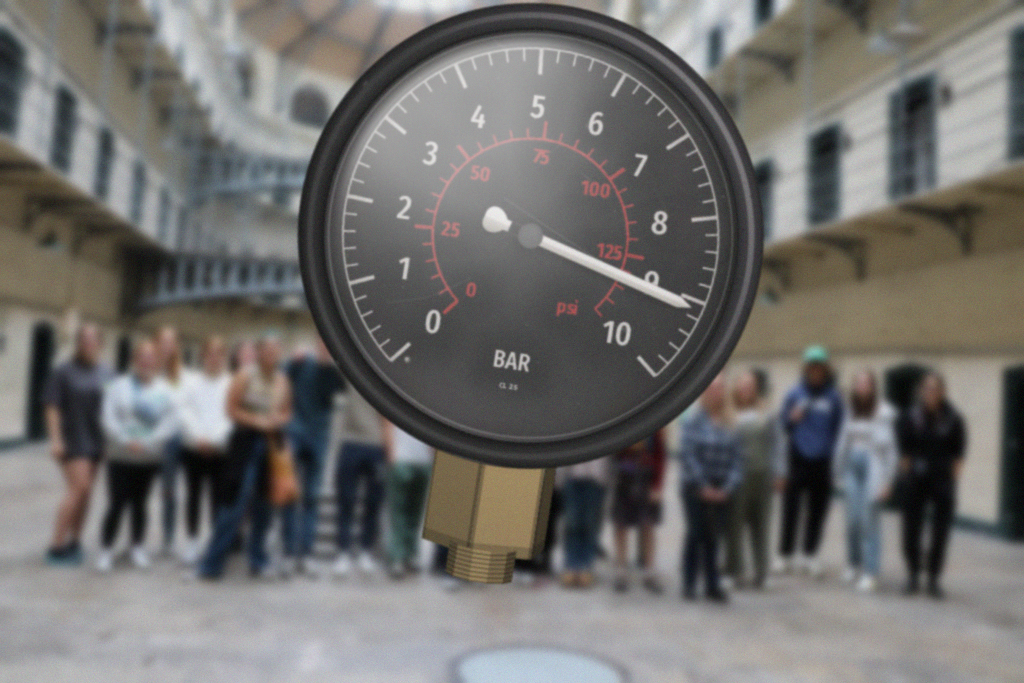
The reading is 9.1 bar
